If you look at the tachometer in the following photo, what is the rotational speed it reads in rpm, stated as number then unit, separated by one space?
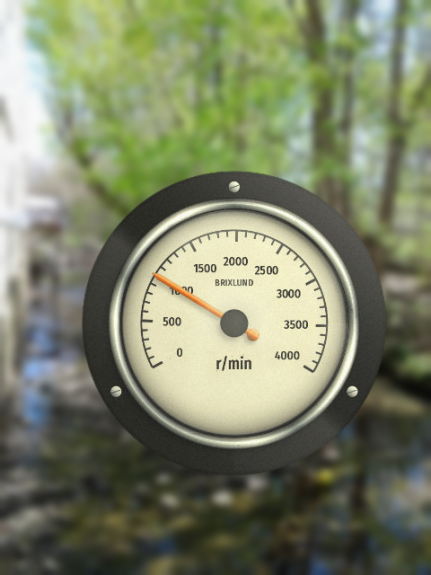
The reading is 1000 rpm
